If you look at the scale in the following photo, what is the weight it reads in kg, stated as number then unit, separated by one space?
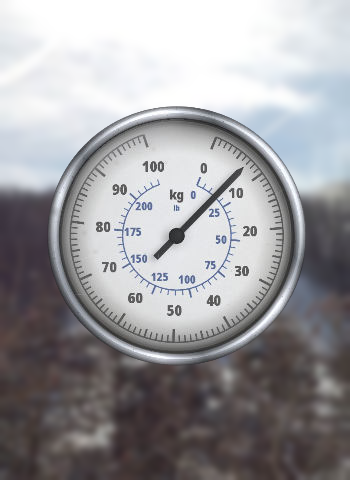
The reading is 7 kg
